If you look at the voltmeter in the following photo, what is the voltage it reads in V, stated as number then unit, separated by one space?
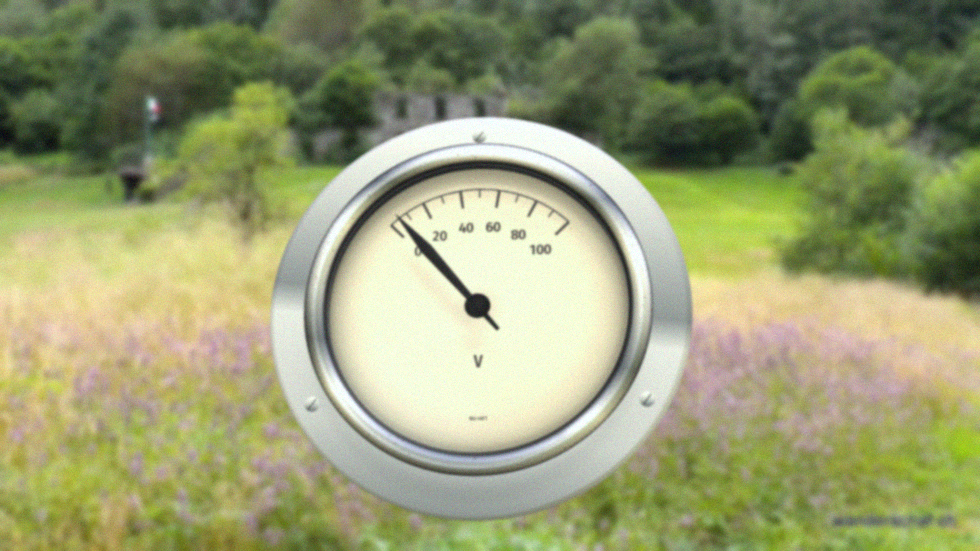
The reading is 5 V
